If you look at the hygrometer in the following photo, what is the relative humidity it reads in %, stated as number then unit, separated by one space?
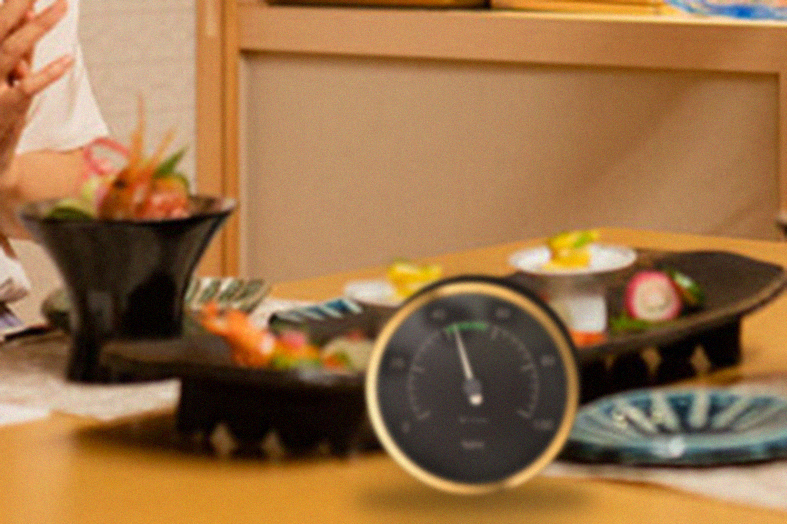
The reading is 44 %
